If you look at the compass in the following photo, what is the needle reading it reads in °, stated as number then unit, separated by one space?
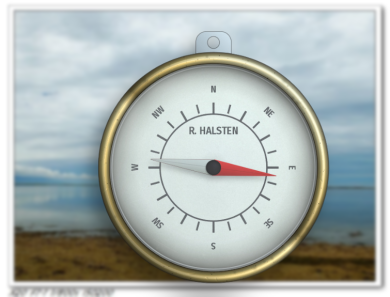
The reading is 97.5 °
